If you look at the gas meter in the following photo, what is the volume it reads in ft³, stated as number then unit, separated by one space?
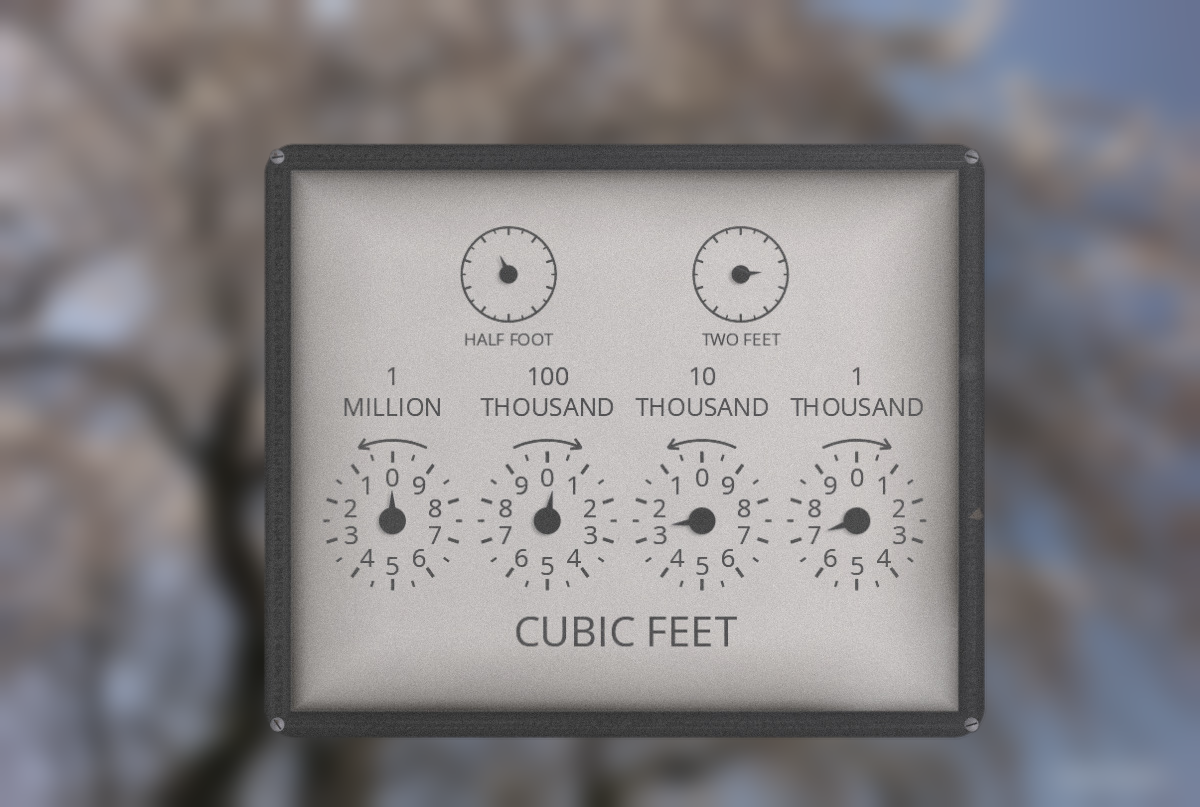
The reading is 2700 ft³
